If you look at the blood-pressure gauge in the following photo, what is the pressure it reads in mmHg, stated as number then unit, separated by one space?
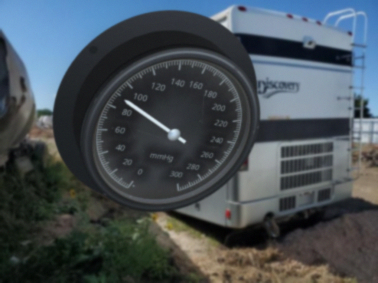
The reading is 90 mmHg
